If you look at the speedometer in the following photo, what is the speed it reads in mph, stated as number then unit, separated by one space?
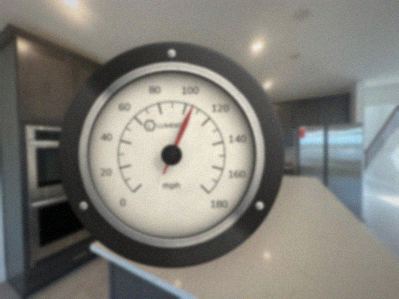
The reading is 105 mph
